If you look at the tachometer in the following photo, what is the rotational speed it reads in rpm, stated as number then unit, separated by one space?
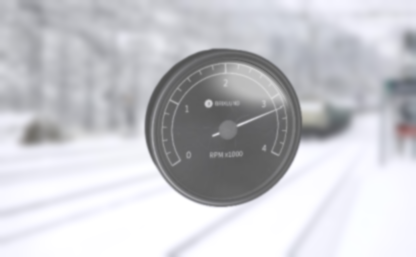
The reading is 3200 rpm
